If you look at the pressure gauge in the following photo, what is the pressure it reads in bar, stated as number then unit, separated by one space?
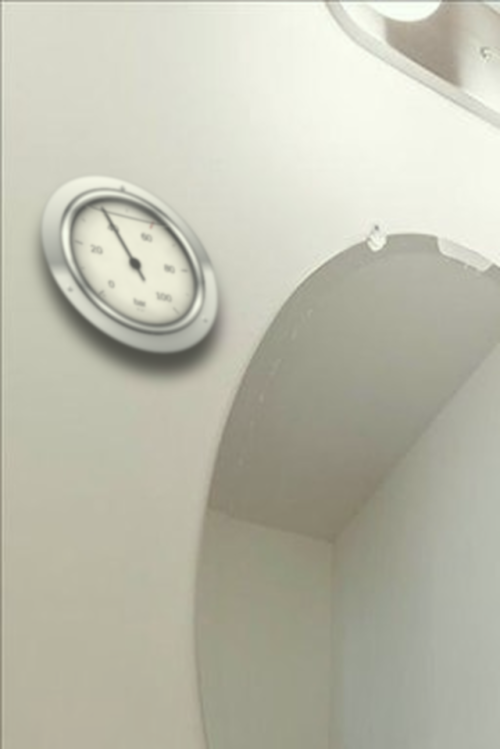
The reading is 40 bar
